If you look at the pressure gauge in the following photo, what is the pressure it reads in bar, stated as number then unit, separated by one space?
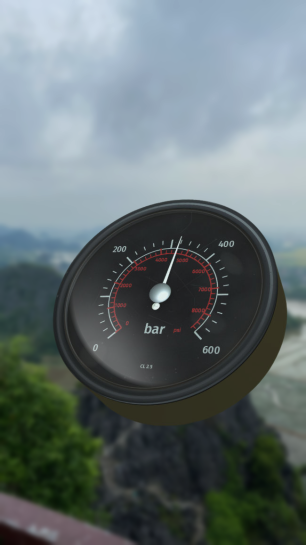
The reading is 320 bar
